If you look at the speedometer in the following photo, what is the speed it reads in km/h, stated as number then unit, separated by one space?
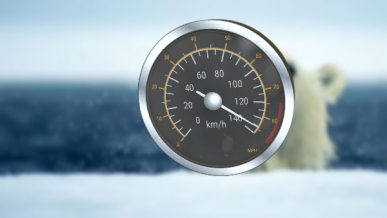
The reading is 135 km/h
